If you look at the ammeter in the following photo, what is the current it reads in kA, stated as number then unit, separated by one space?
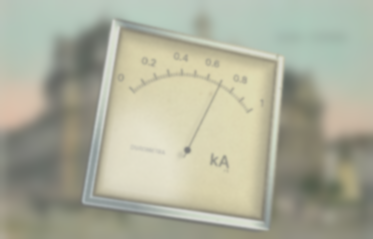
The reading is 0.7 kA
